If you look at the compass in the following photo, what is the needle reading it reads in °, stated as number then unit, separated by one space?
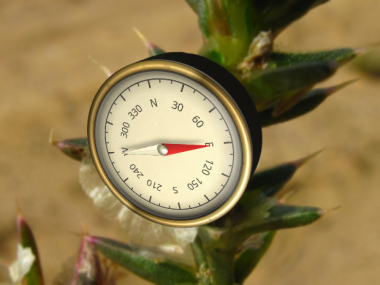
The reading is 90 °
